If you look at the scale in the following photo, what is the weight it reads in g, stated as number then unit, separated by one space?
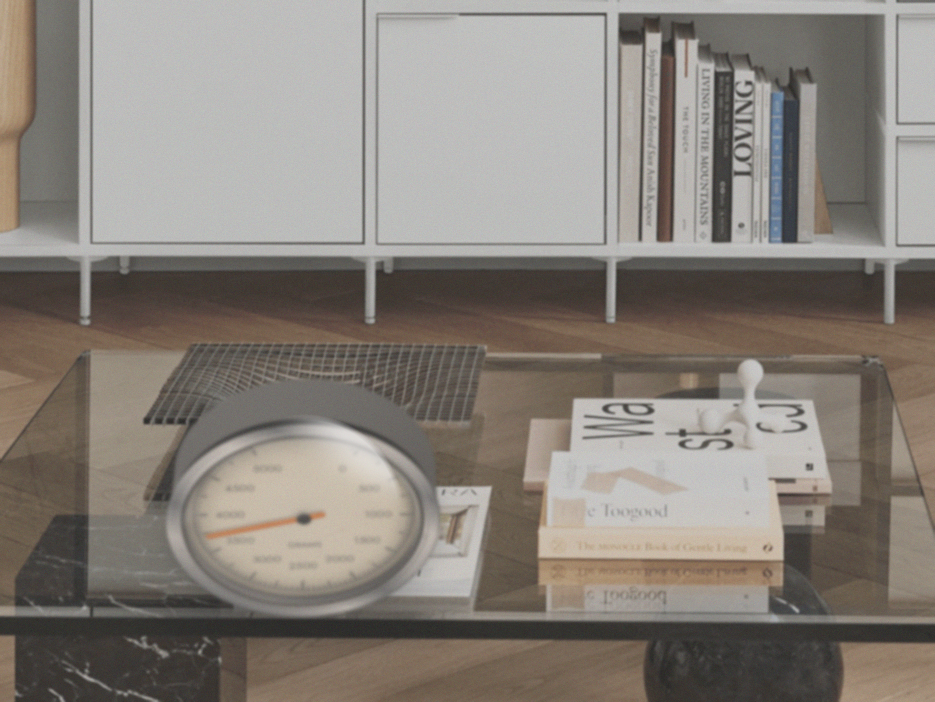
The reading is 3750 g
